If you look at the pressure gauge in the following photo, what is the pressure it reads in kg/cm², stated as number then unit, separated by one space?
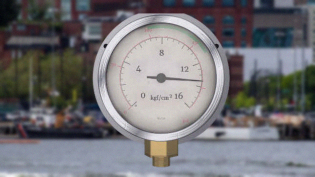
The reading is 13.5 kg/cm²
